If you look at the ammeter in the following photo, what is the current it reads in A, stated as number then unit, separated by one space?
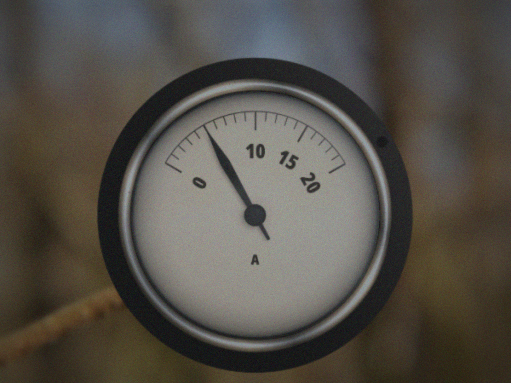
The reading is 5 A
